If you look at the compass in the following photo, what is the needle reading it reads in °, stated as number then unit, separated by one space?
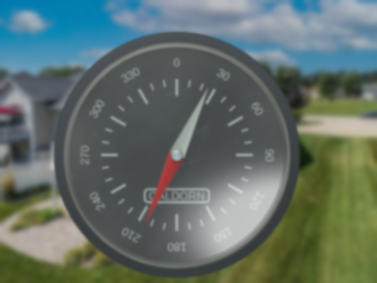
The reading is 205 °
